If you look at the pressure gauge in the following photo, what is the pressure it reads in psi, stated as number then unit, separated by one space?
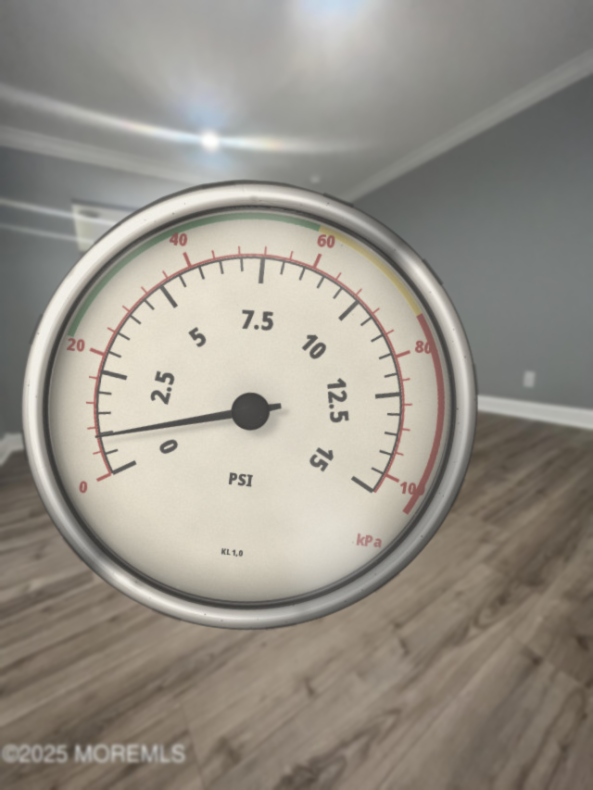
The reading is 1 psi
